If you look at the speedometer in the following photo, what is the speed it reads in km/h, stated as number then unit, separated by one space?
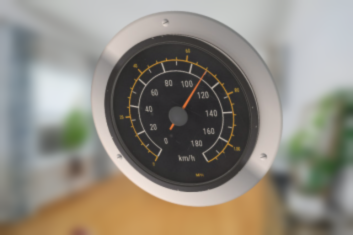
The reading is 110 km/h
